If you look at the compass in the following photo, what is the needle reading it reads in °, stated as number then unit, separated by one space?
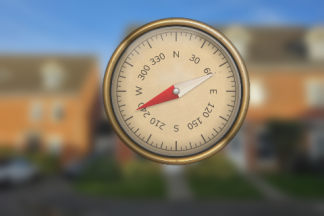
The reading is 245 °
